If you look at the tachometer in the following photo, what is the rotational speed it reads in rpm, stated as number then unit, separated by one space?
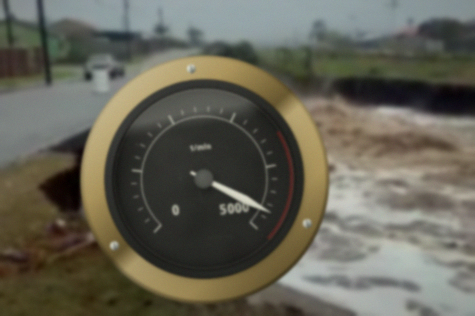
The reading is 4700 rpm
